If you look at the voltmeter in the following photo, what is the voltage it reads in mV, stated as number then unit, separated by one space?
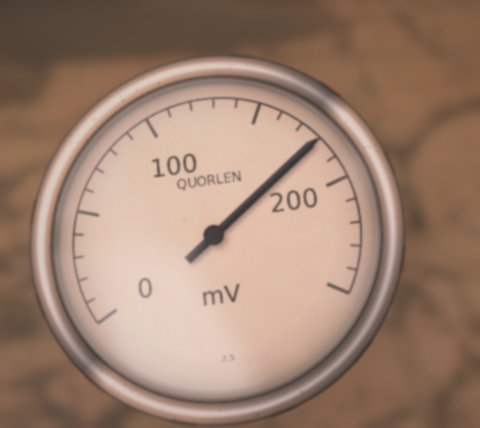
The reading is 180 mV
